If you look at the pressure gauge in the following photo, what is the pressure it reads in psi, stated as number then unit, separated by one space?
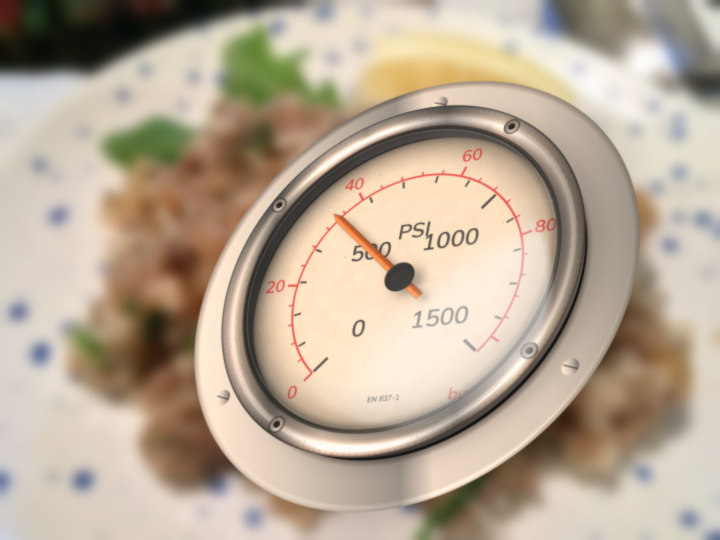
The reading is 500 psi
